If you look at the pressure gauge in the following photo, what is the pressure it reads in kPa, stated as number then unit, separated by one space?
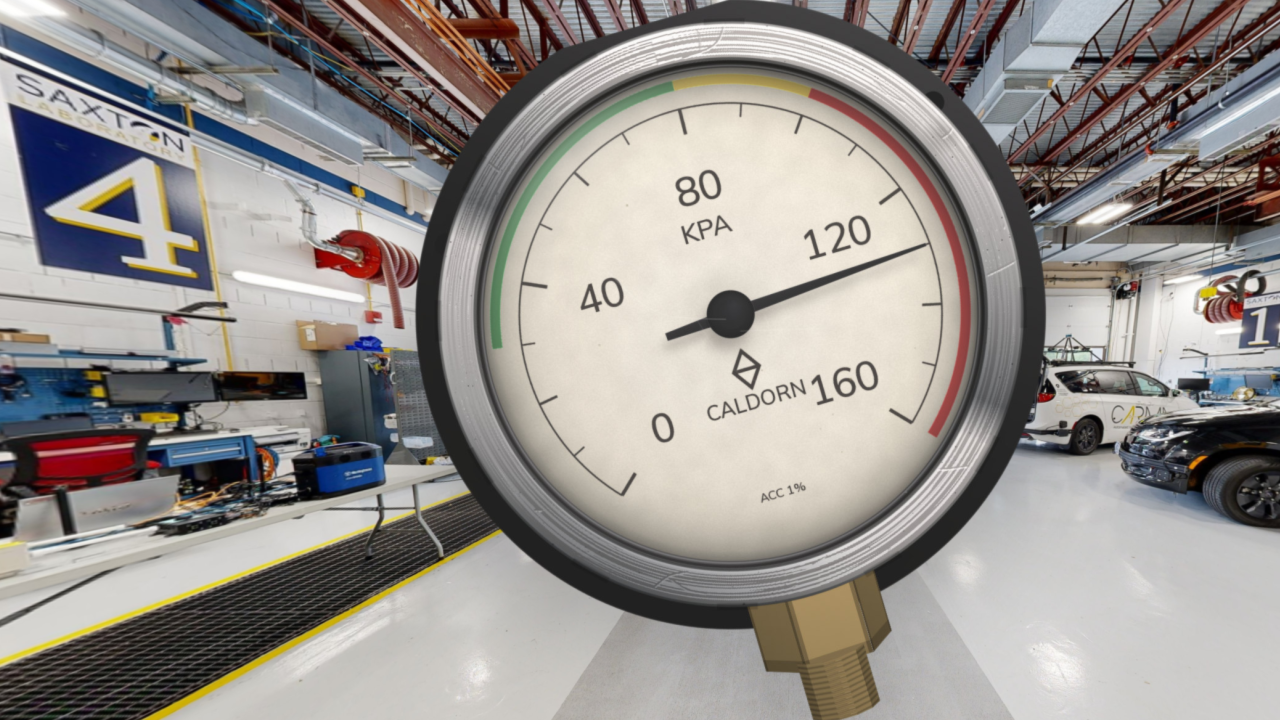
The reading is 130 kPa
